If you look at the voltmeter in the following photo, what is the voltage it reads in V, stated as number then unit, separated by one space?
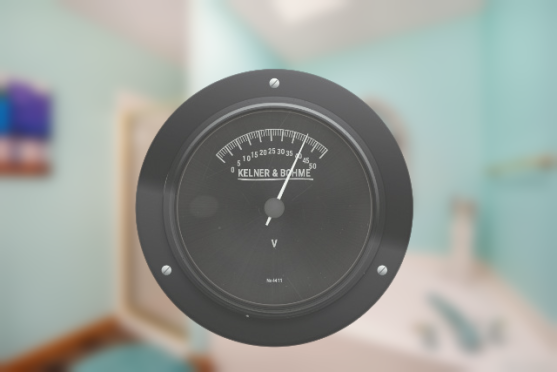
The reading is 40 V
